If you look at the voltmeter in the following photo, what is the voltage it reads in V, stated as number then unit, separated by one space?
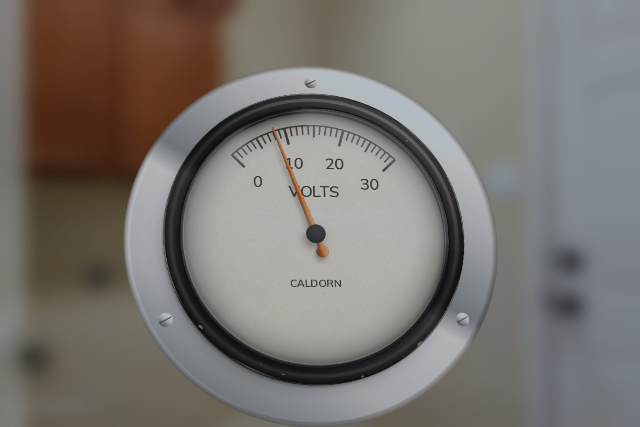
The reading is 8 V
